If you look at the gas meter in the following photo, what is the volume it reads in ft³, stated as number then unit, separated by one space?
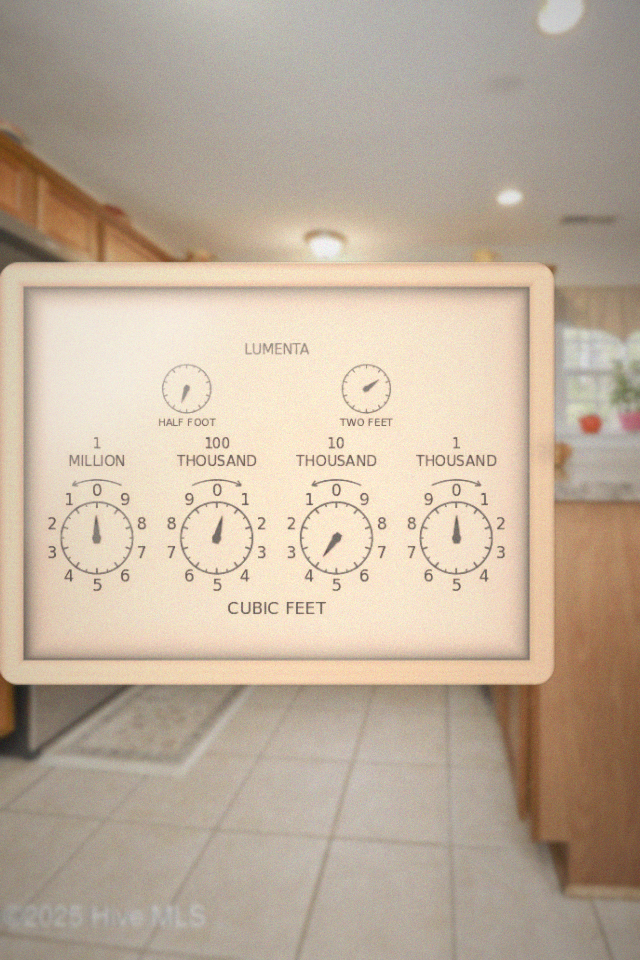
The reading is 4000 ft³
